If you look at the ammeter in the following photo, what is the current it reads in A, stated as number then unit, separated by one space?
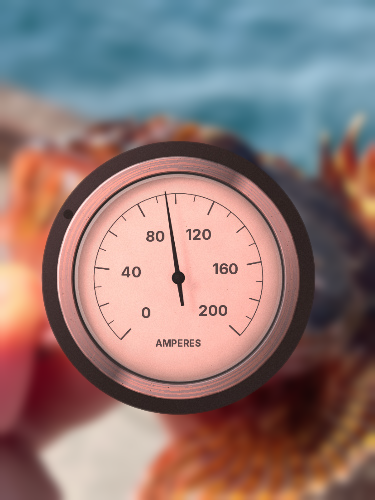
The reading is 95 A
